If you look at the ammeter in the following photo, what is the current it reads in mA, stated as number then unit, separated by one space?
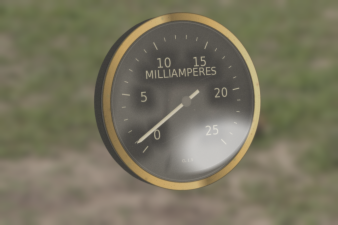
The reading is 1 mA
